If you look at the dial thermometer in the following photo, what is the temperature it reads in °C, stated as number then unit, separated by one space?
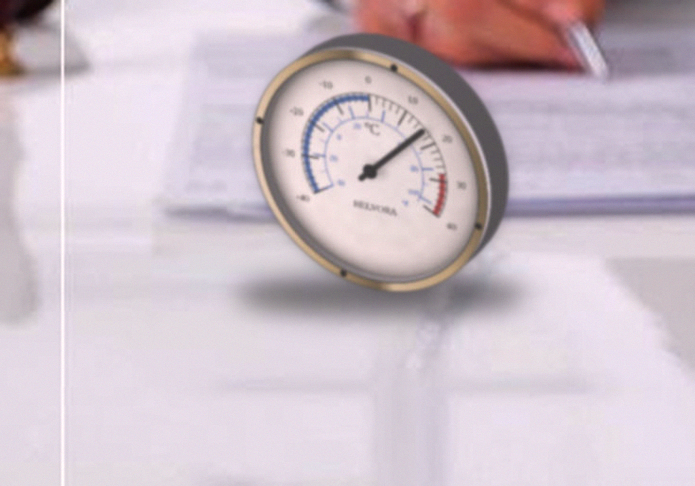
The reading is 16 °C
